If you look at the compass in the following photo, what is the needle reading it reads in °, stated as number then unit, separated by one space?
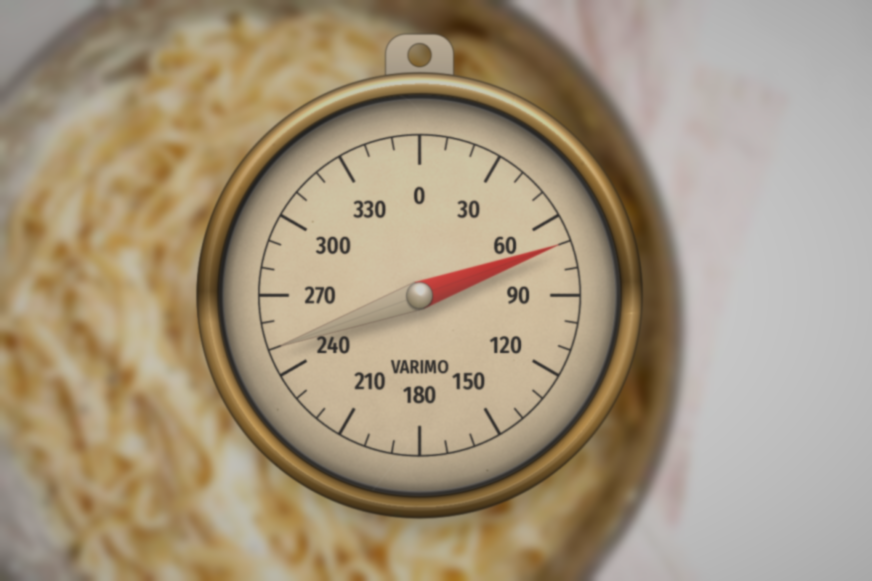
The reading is 70 °
